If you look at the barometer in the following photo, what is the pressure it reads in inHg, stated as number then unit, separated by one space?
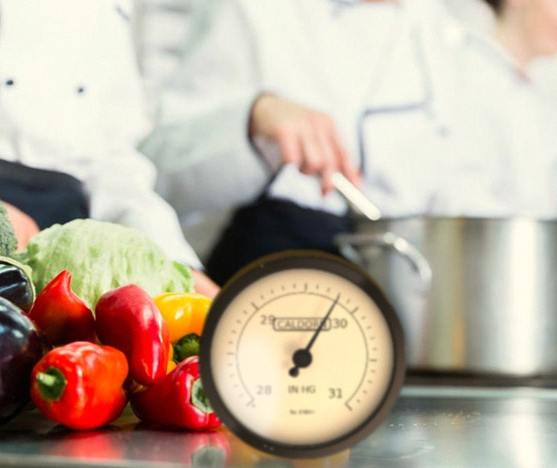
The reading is 29.8 inHg
